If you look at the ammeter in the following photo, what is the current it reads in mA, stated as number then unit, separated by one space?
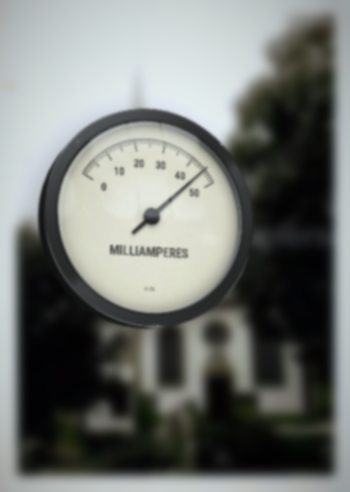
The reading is 45 mA
